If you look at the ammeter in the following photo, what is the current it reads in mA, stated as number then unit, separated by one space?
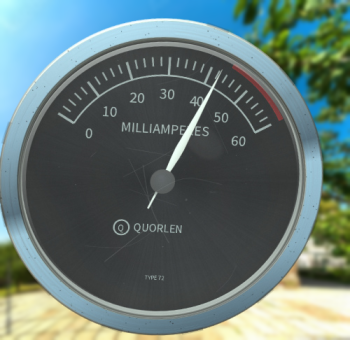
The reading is 42 mA
